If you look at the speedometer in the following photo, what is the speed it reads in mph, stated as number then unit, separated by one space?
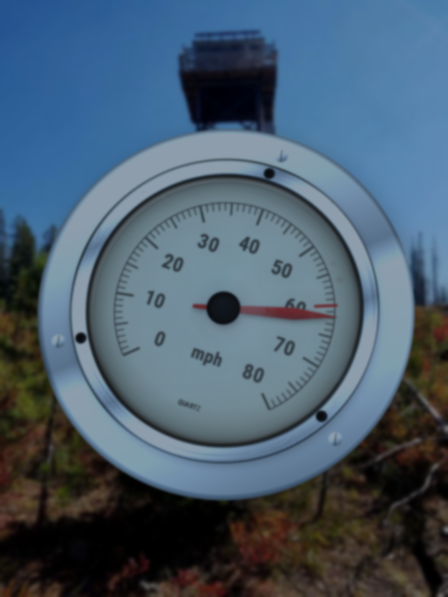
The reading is 62 mph
